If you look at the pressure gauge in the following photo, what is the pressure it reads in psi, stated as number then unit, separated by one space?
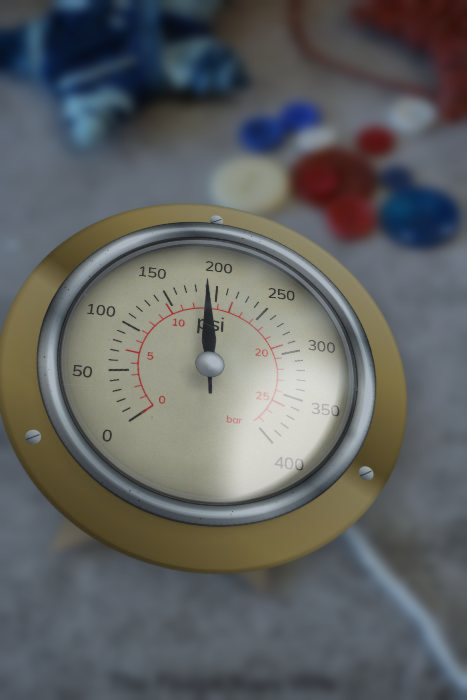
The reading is 190 psi
